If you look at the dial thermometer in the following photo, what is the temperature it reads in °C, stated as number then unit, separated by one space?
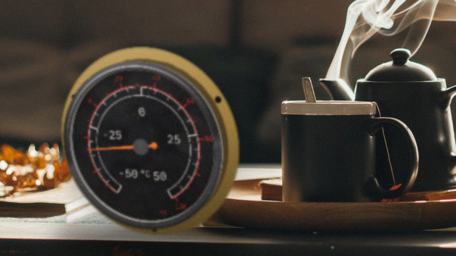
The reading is -32.5 °C
